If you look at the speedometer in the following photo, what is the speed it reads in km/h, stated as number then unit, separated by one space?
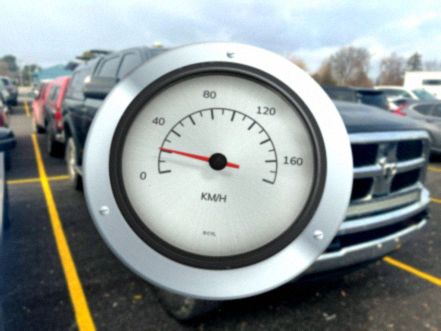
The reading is 20 km/h
